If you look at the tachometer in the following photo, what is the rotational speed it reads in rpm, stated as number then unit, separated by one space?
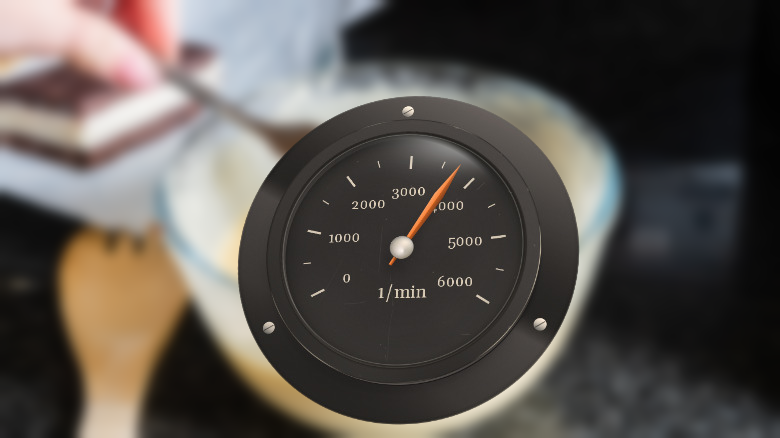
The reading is 3750 rpm
